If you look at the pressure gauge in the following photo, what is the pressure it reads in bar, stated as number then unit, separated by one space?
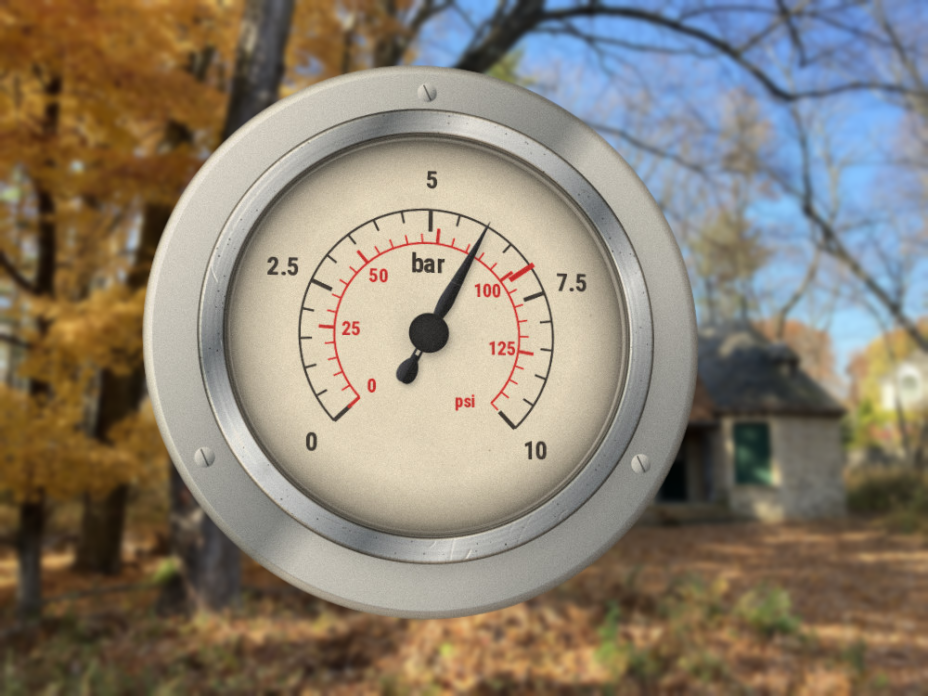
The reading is 6 bar
